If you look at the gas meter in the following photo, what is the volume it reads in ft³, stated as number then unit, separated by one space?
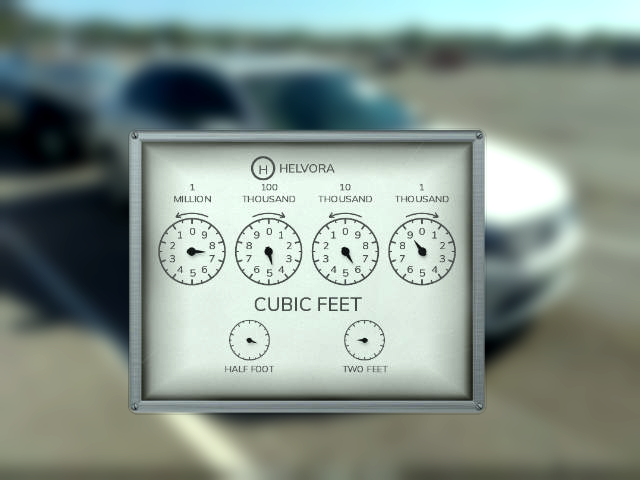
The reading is 745900 ft³
